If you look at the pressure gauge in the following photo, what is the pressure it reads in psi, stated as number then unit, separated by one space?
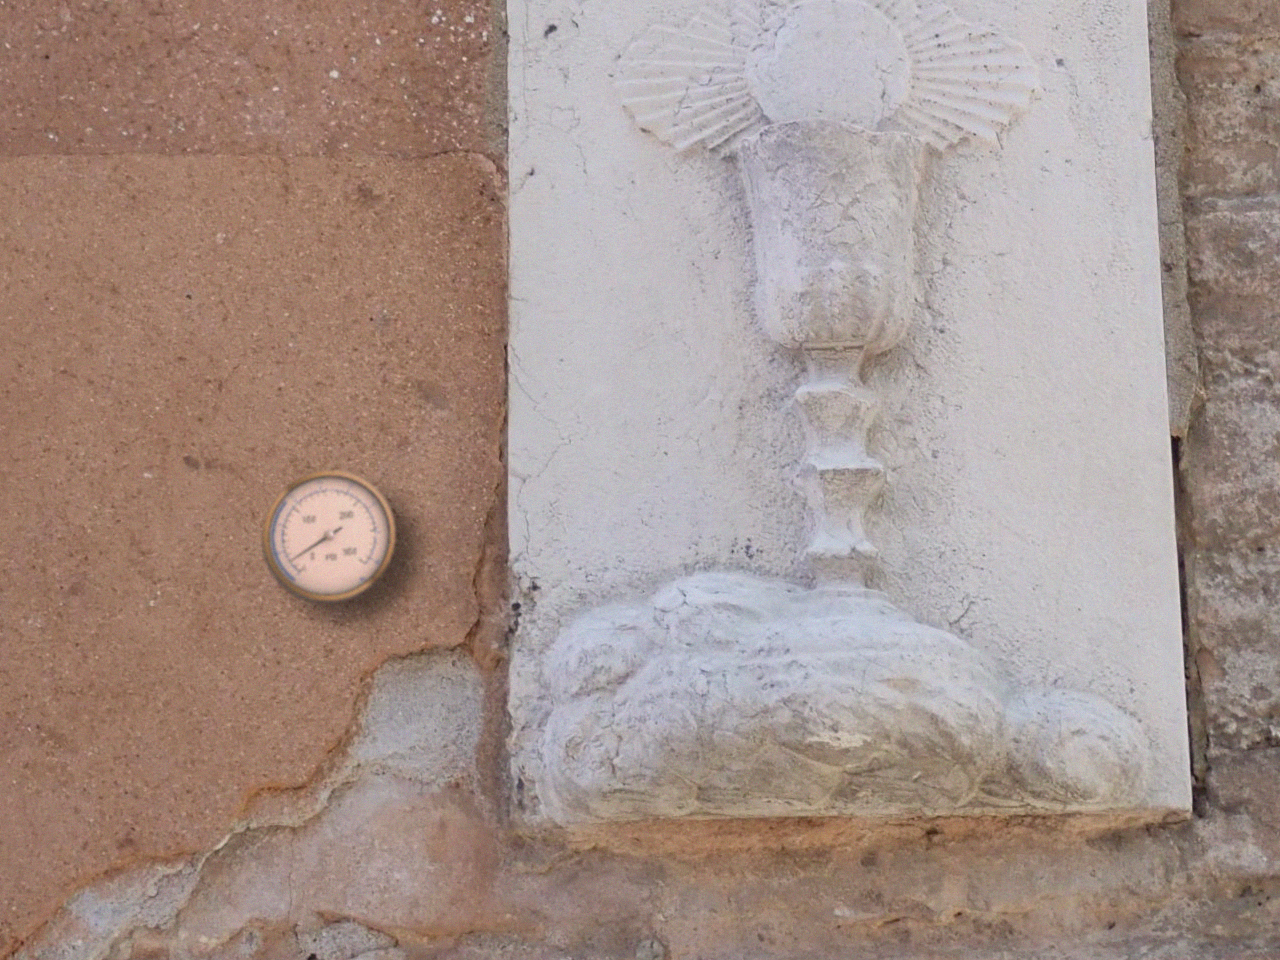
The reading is 20 psi
